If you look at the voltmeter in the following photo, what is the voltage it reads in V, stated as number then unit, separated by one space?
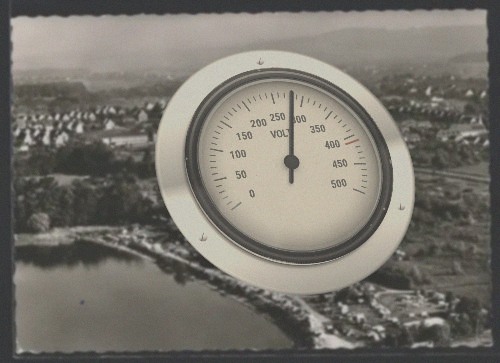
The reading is 280 V
